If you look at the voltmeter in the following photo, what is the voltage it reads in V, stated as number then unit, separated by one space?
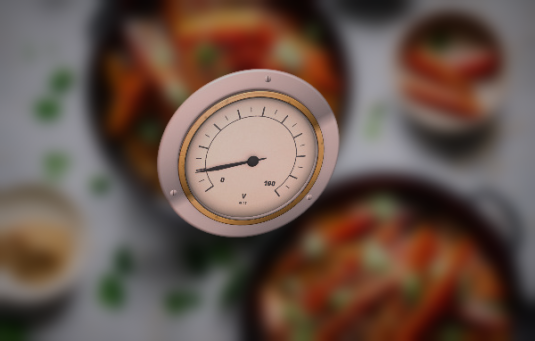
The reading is 10 V
